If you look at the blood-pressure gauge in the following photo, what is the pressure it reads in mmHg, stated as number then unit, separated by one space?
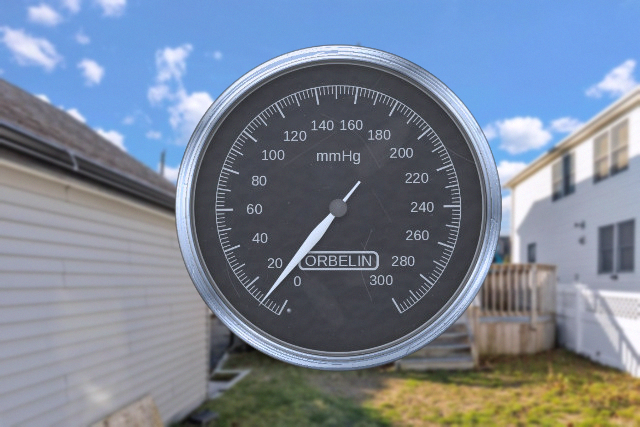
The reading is 10 mmHg
